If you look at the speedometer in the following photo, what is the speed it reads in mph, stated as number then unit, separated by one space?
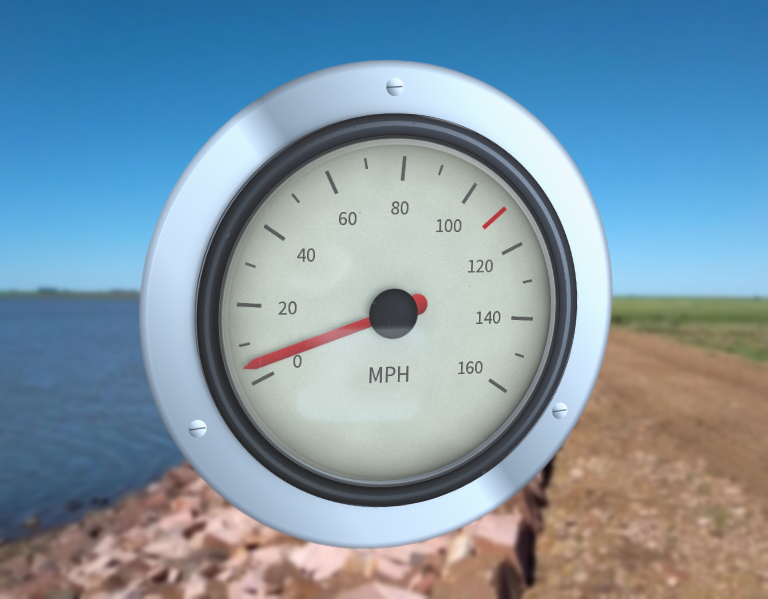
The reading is 5 mph
